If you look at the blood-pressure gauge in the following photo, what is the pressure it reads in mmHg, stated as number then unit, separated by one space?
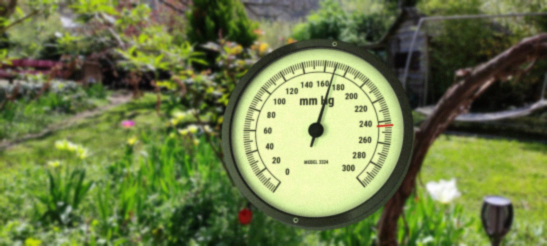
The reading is 170 mmHg
